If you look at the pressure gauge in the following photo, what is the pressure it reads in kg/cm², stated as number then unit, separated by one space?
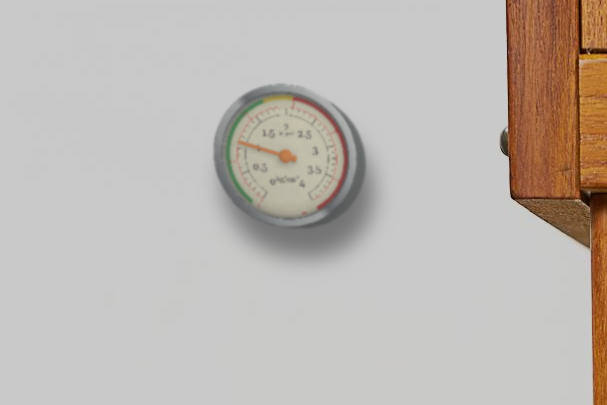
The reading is 1 kg/cm²
